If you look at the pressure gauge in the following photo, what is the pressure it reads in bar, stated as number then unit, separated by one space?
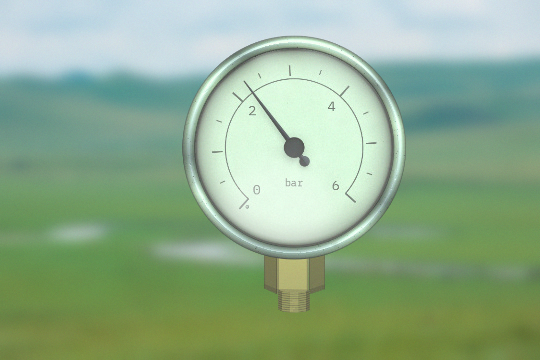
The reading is 2.25 bar
